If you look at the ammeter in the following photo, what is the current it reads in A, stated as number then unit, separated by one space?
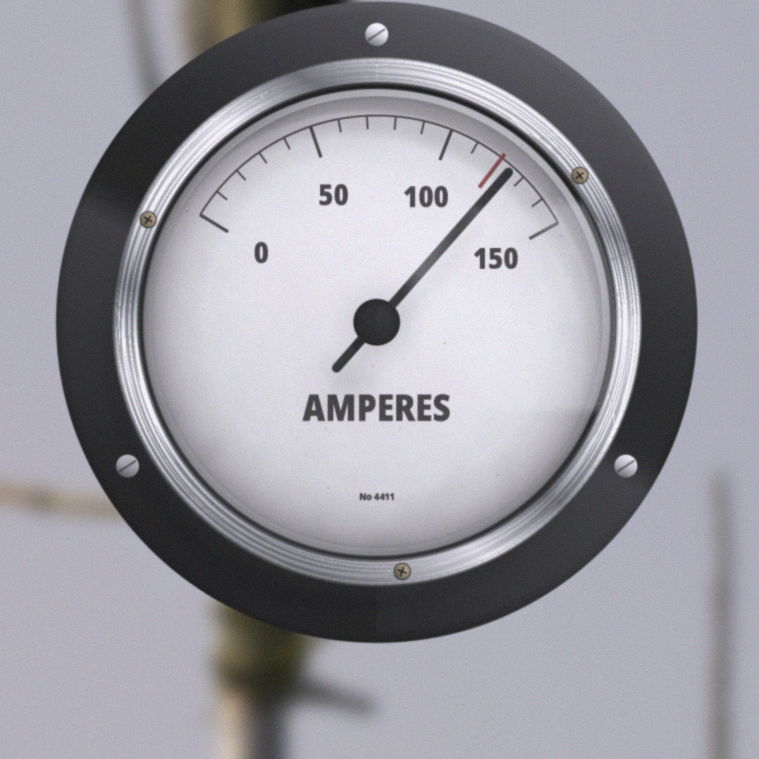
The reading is 125 A
